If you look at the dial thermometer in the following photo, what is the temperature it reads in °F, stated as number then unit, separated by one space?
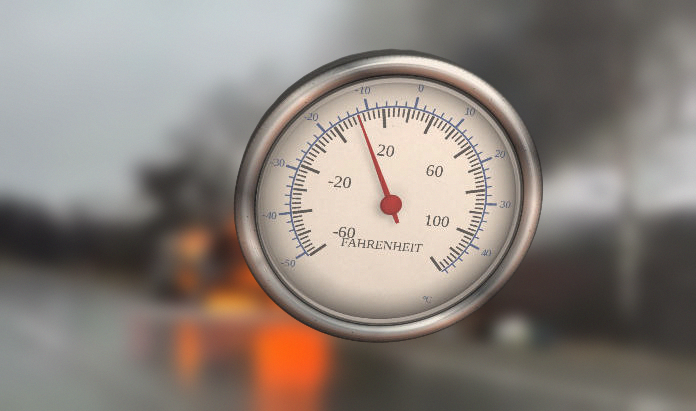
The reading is 10 °F
